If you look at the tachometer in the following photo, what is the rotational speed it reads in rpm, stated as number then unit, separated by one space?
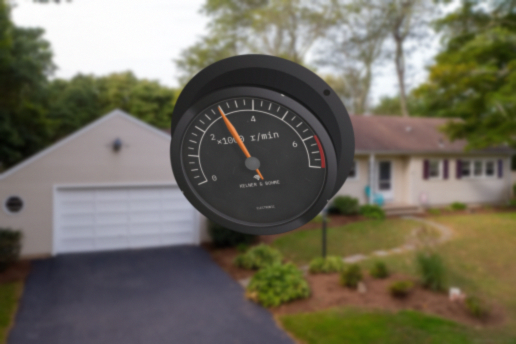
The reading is 3000 rpm
